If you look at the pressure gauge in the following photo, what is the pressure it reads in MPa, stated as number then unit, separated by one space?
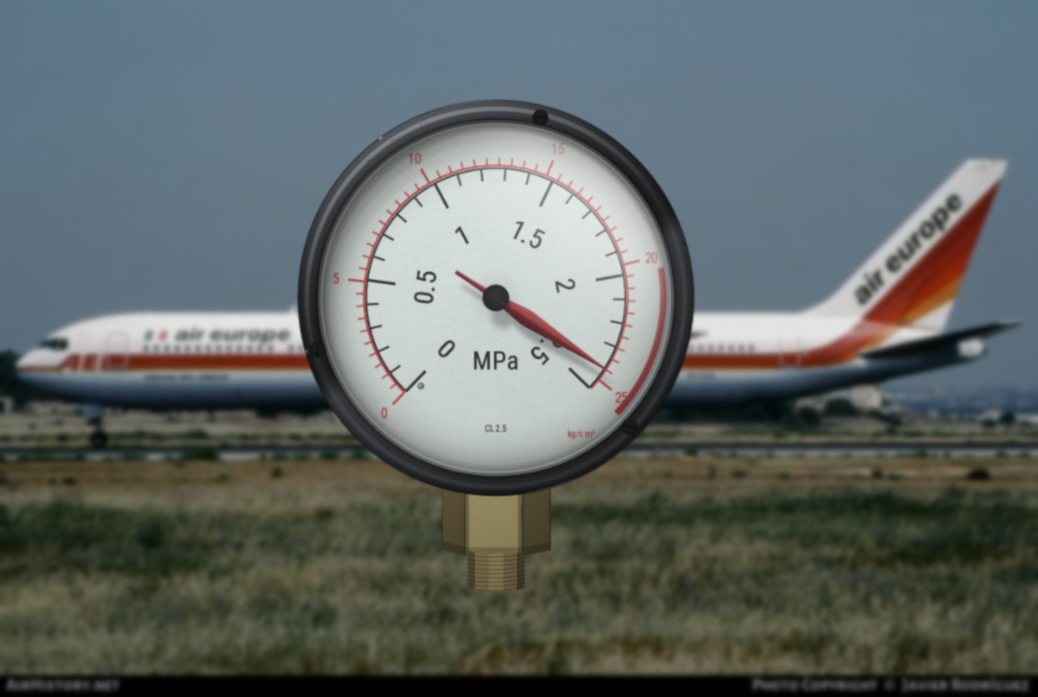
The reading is 2.4 MPa
